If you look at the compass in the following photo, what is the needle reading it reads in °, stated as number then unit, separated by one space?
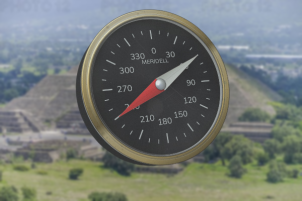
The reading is 240 °
